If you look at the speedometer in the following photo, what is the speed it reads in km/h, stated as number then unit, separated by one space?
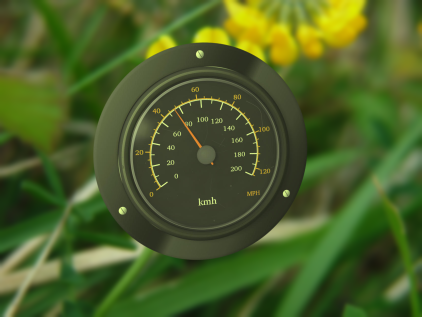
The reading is 75 km/h
